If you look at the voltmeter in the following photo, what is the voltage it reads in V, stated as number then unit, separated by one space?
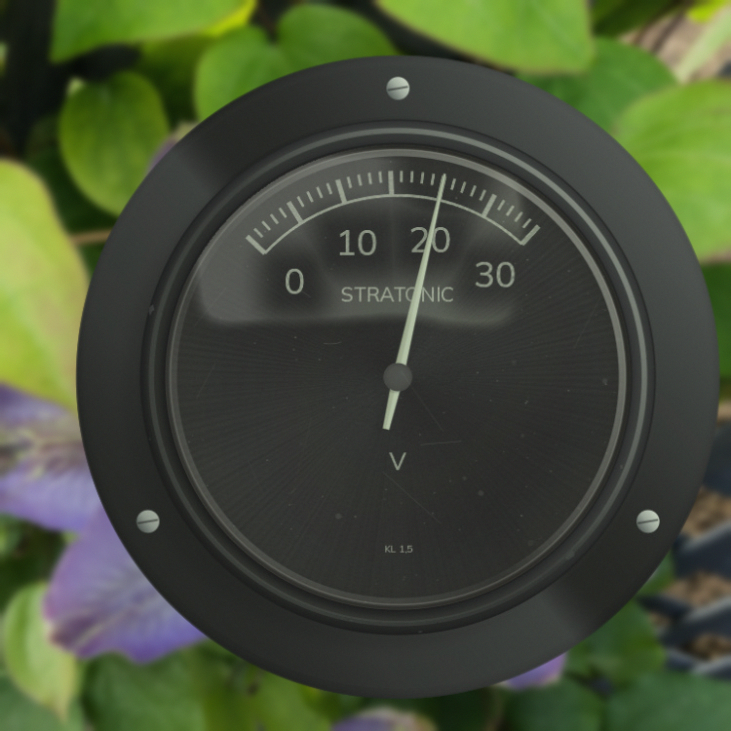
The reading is 20 V
